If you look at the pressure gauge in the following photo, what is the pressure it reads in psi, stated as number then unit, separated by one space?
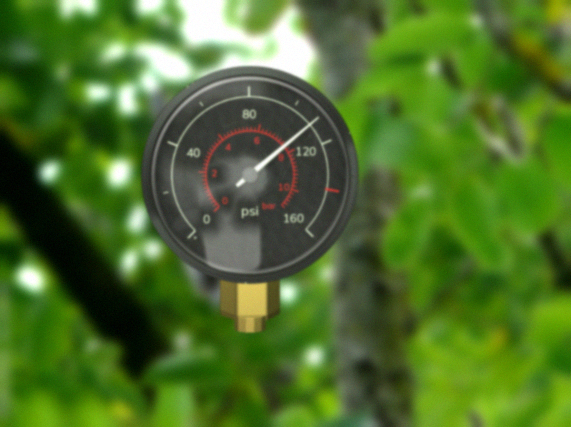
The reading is 110 psi
